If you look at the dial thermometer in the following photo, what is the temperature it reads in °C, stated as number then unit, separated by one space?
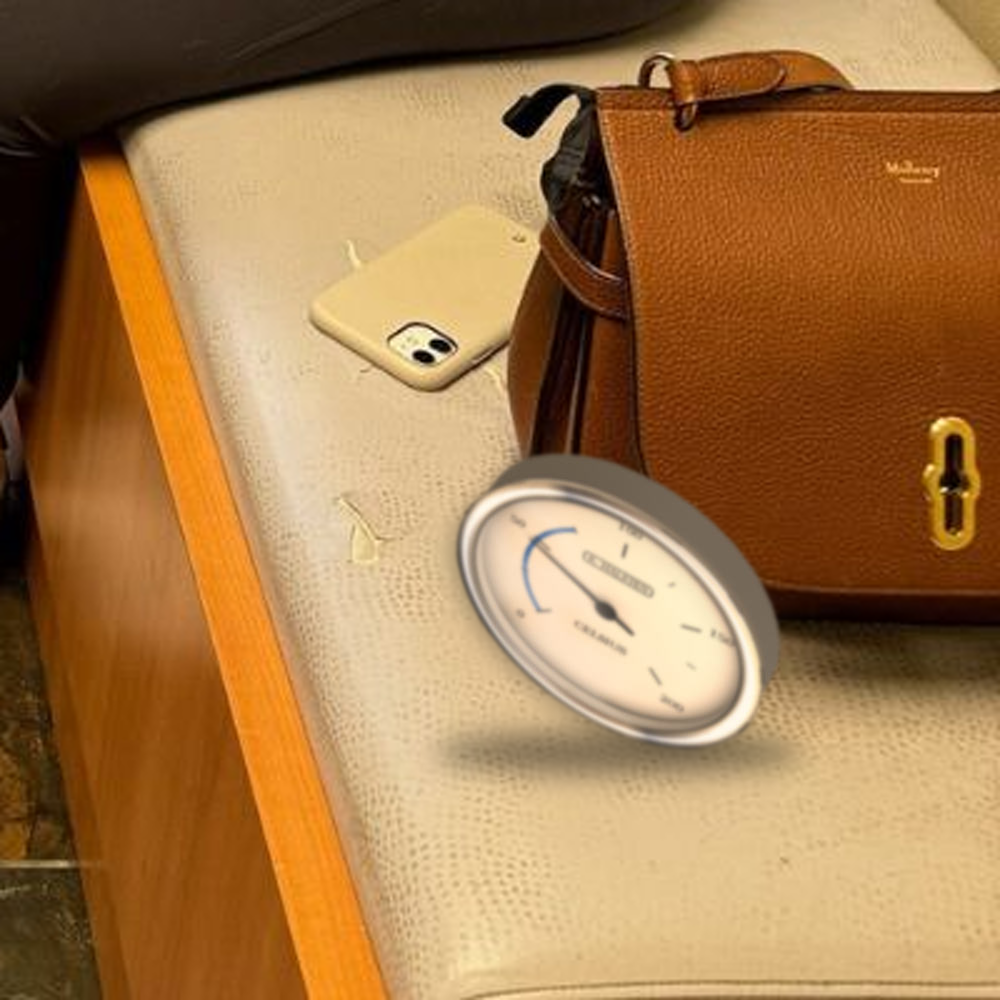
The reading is 50 °C
